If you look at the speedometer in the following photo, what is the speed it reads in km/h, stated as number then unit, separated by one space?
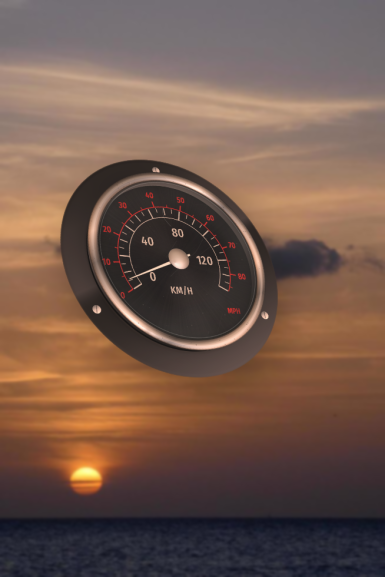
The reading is 5 km/h
